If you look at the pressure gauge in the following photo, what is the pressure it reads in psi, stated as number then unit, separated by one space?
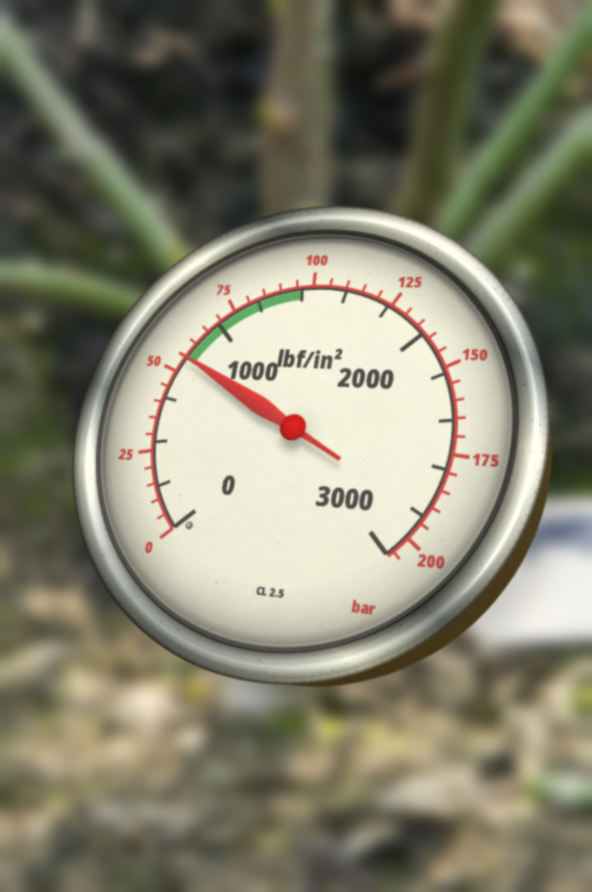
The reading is 800 psi
